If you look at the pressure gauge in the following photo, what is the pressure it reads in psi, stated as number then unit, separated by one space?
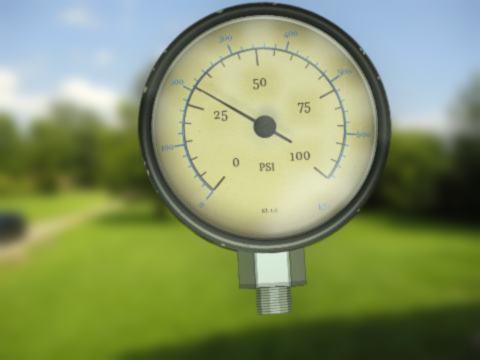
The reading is 30 psi
